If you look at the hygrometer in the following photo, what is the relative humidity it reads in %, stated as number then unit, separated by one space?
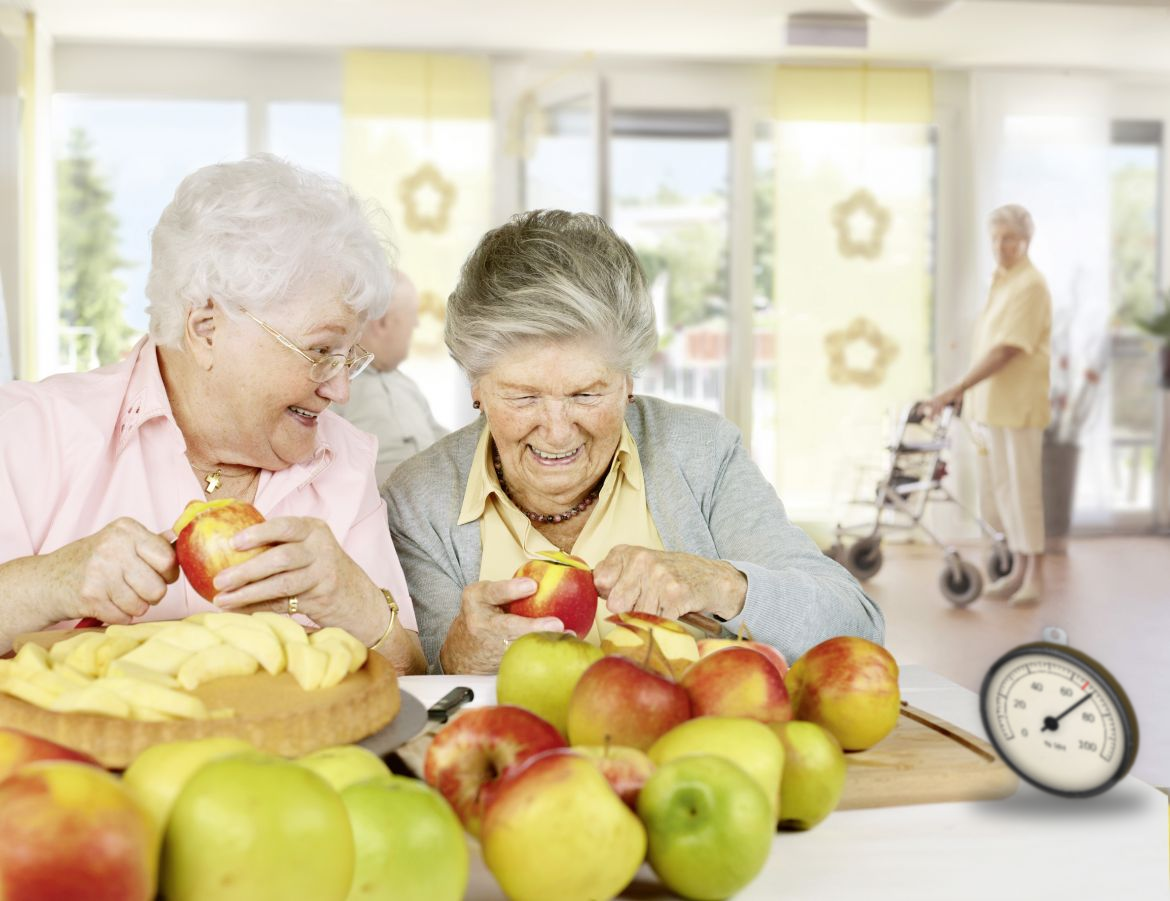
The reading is 70 %
